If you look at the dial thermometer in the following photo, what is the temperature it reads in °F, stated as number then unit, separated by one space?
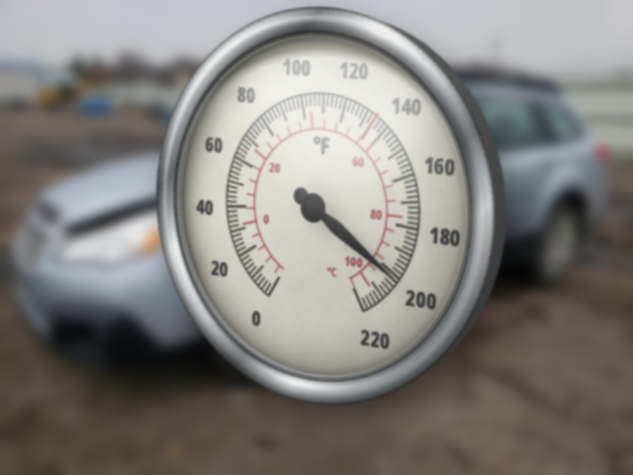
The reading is 200 °F
